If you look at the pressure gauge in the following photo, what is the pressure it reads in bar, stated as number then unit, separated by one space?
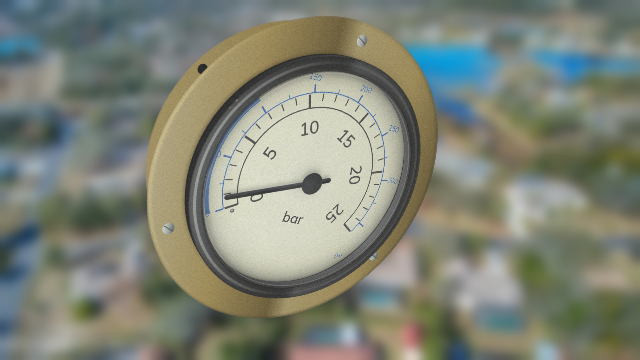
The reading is 1 bar
